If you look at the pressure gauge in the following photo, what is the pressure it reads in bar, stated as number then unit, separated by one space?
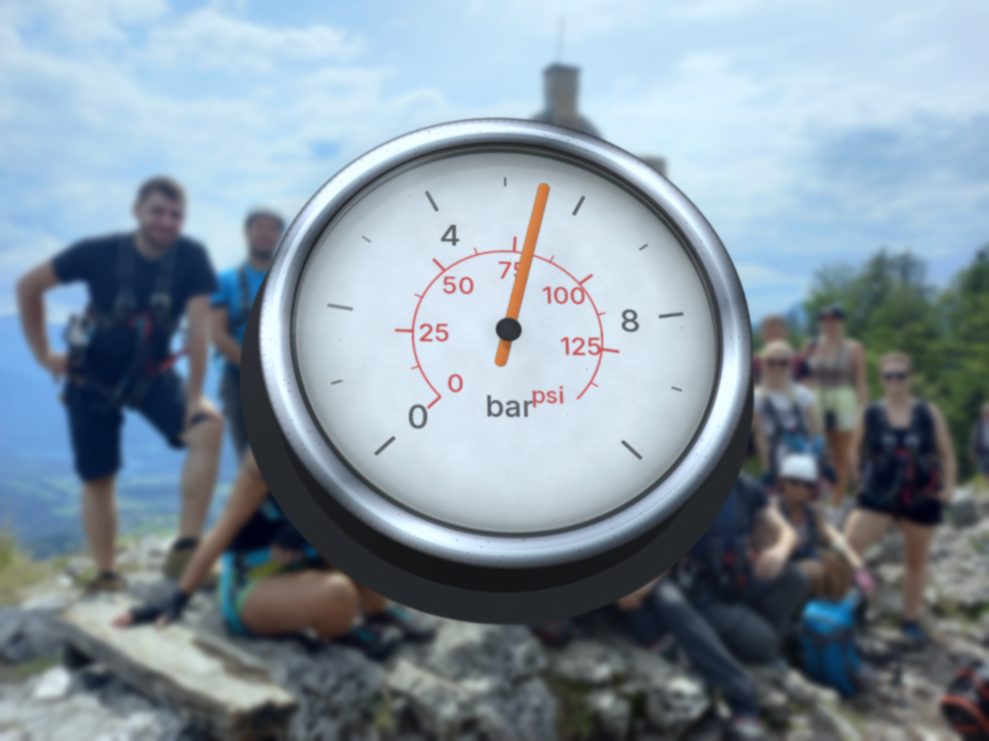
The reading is 5.5 bar
